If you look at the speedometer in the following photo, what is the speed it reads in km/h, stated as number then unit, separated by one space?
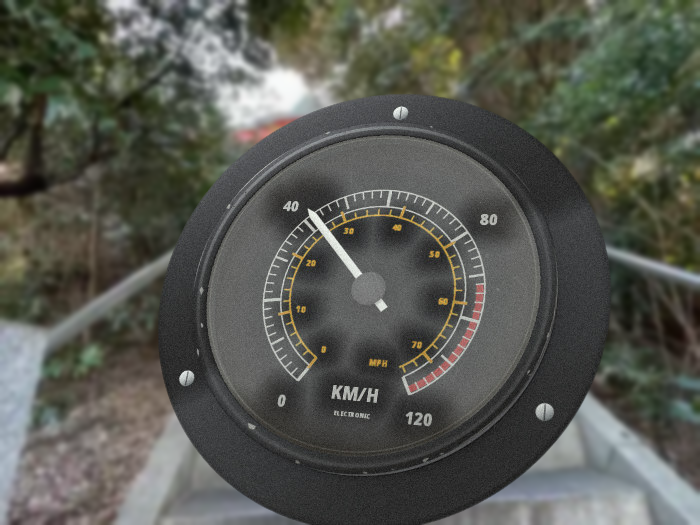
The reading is 42 km/h
